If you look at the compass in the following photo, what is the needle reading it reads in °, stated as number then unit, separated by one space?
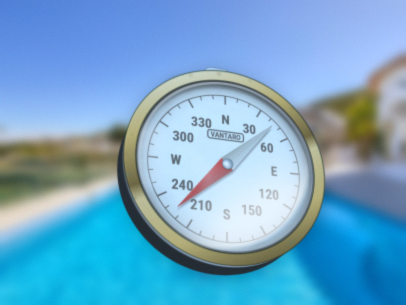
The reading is 225 °
